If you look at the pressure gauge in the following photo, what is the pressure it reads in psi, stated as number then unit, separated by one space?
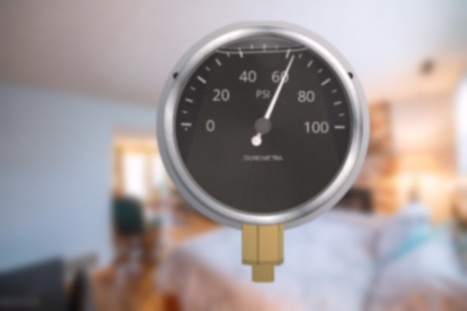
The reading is 62.5 psi
